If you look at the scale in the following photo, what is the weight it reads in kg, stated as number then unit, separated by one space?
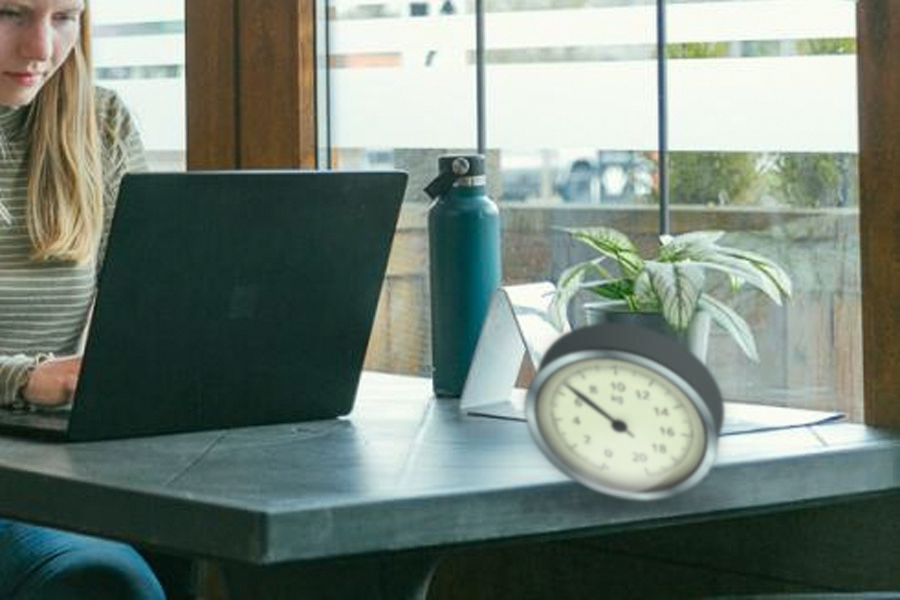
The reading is 7 kg
